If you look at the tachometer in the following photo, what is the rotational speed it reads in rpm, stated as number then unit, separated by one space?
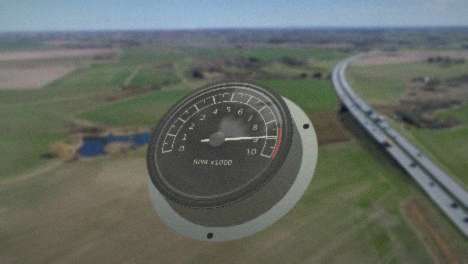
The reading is 9000 rpm
